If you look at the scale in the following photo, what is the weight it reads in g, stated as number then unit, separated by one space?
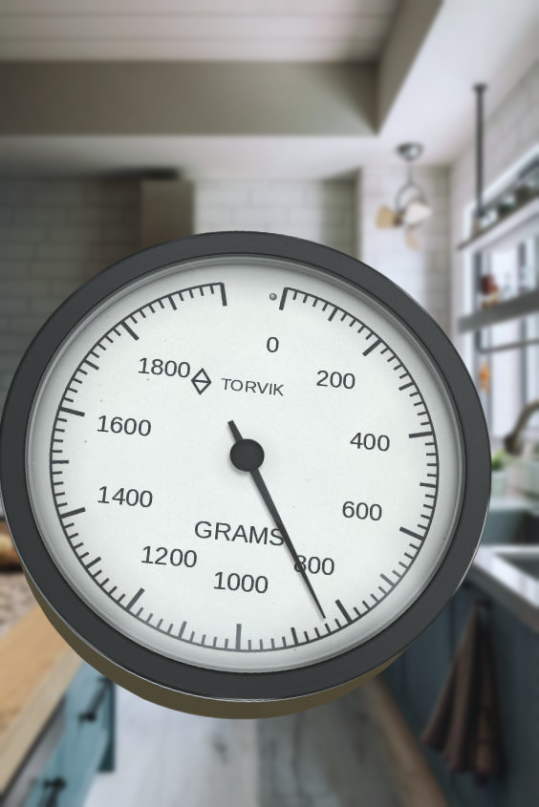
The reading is 840 g
